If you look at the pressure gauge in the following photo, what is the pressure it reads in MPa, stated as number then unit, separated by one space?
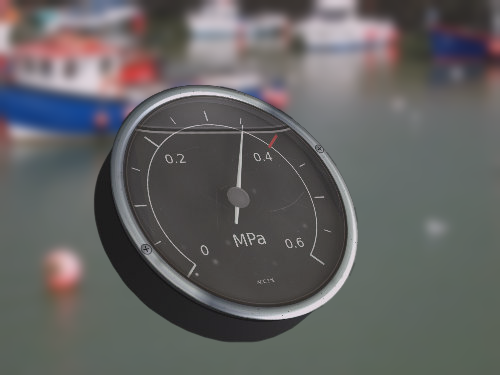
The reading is 0.35 MPa
